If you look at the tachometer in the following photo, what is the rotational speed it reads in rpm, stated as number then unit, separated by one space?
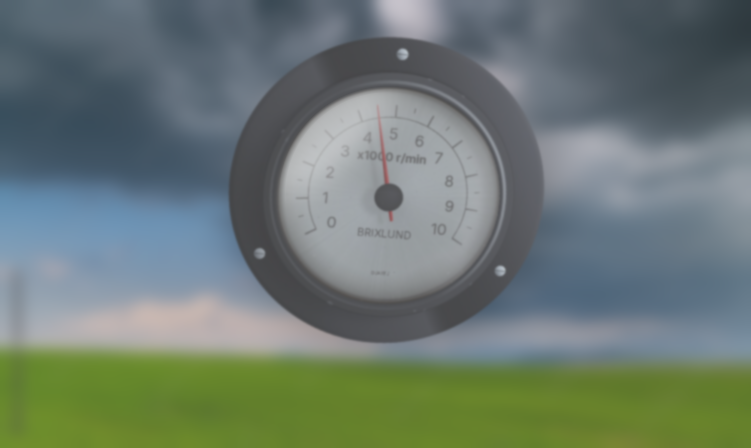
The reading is 4500 rpm
